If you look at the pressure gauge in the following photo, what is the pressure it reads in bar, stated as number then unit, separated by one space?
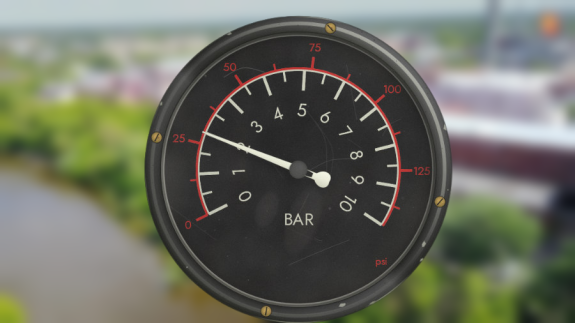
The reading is 2 bar
